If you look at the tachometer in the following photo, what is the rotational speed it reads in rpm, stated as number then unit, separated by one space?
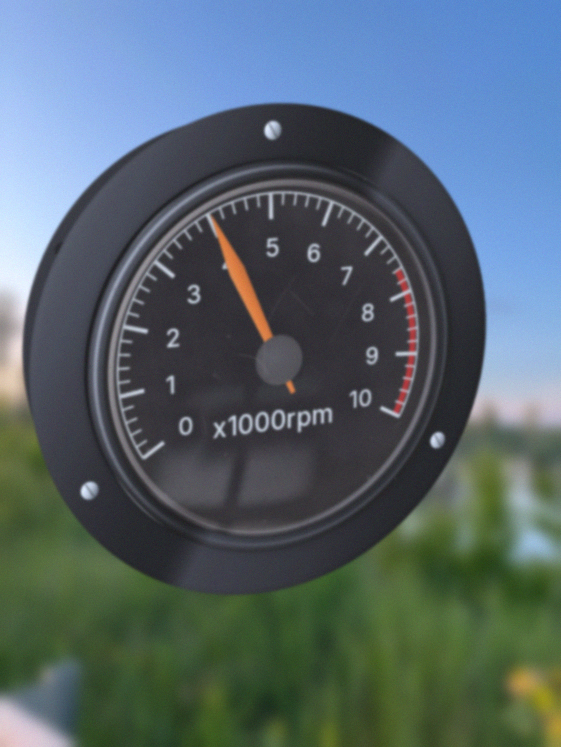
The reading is 4000 rpm
